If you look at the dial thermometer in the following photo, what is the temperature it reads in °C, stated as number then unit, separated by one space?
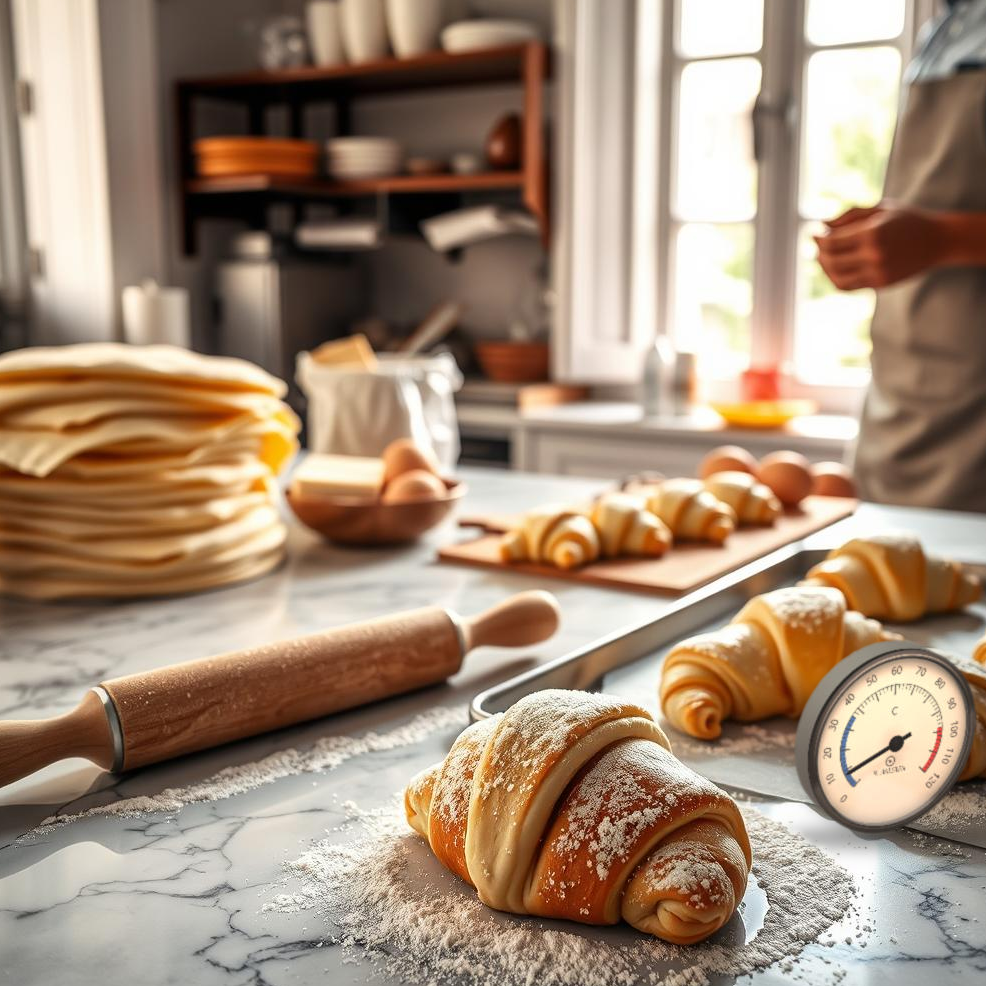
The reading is 10 °C
